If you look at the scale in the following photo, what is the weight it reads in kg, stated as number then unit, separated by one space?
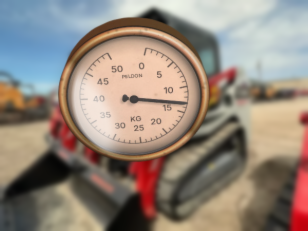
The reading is 13 kg
